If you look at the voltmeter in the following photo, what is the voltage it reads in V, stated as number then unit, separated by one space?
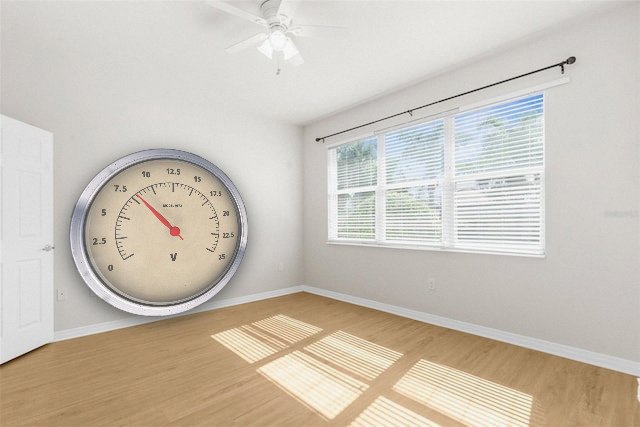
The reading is 8 V
